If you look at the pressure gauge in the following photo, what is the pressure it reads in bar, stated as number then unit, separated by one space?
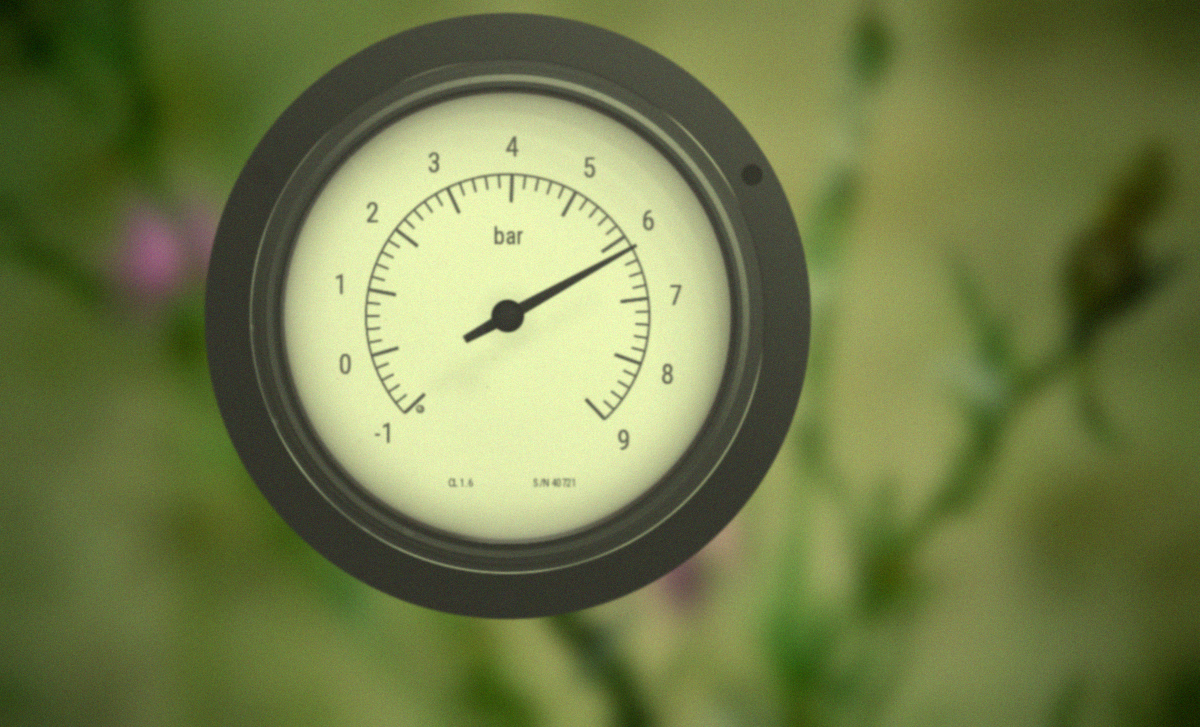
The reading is 6.2 bar
